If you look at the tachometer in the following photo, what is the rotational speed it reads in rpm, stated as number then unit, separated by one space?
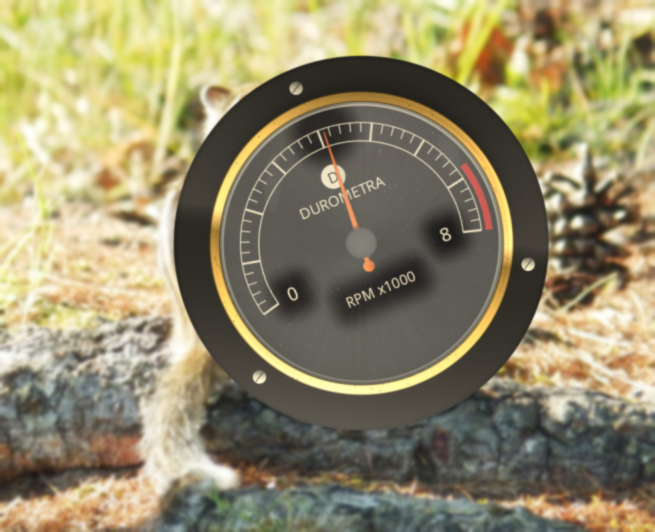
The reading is 4100 rpm
